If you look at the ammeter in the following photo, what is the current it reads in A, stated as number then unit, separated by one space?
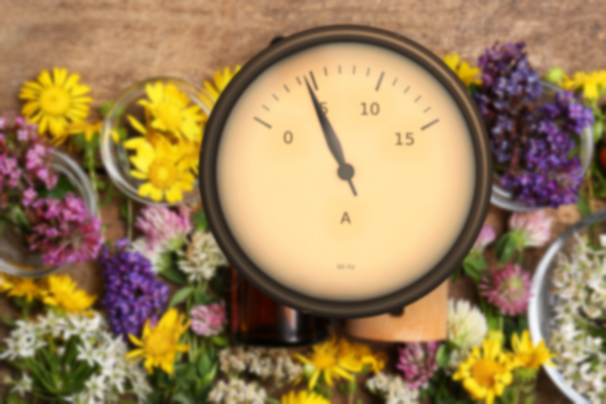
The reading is 4.5 A
